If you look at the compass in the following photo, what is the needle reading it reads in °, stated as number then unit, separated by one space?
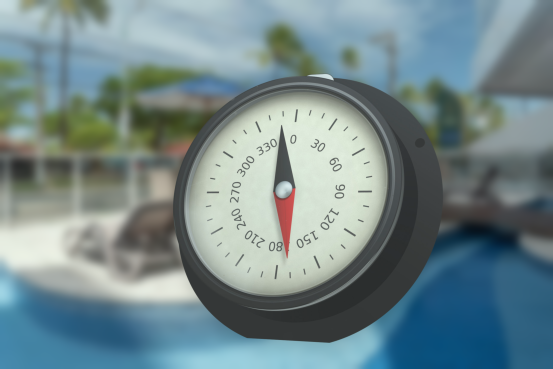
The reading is 170 °
